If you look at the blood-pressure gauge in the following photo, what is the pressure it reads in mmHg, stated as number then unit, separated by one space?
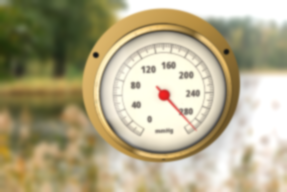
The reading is 290 mmHg
